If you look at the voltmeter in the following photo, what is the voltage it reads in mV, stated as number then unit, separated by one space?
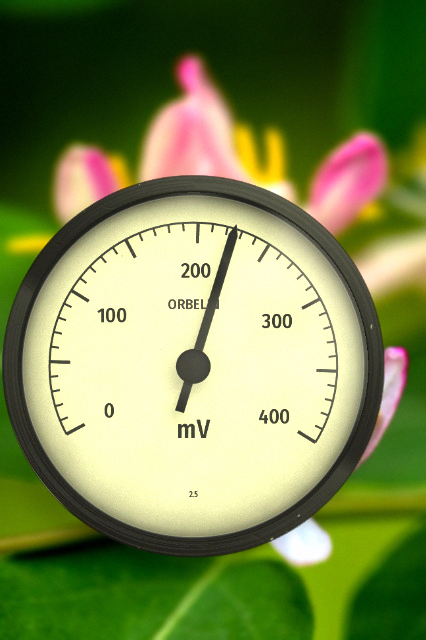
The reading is 225 mV
